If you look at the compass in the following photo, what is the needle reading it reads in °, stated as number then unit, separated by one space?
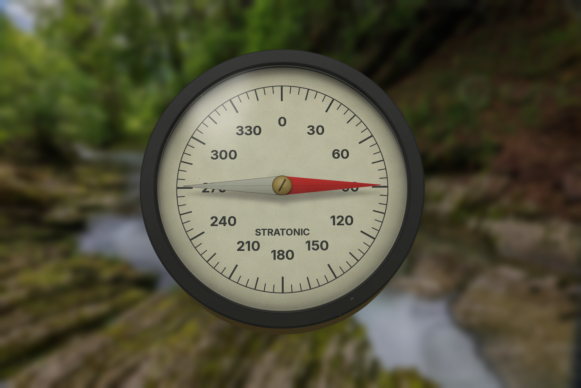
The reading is 90 °
